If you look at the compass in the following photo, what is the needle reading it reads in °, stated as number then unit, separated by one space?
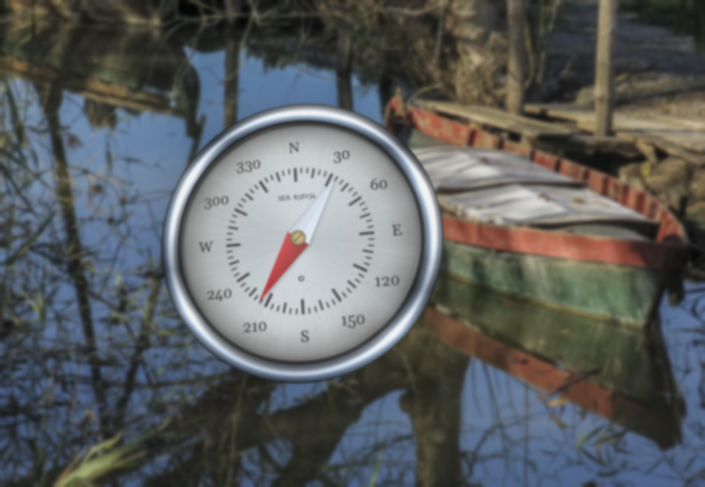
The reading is 215 °
